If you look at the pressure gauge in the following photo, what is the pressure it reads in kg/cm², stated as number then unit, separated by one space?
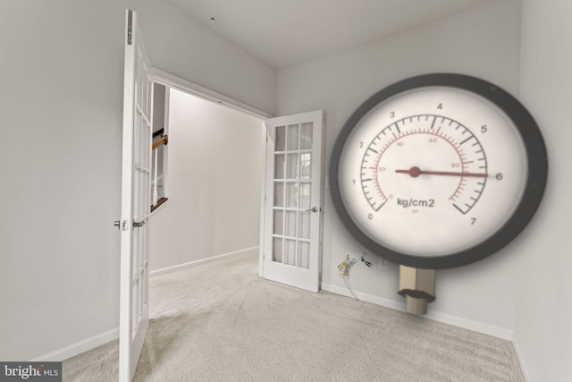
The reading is 6 kg/cm²
